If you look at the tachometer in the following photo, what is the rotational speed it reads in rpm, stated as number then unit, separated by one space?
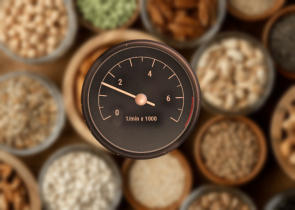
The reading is 1500 rpm
